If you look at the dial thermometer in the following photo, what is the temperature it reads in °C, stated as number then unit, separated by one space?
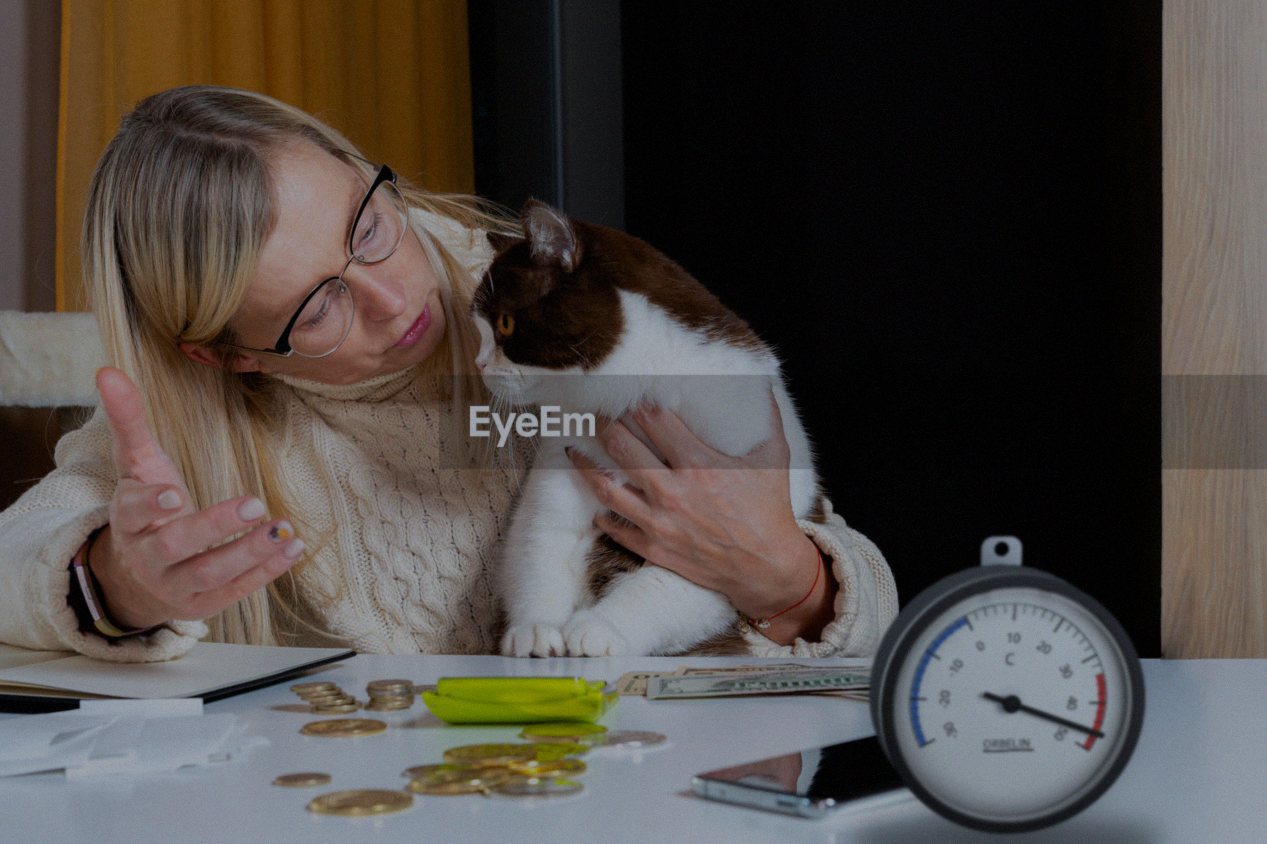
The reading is 46 °C
